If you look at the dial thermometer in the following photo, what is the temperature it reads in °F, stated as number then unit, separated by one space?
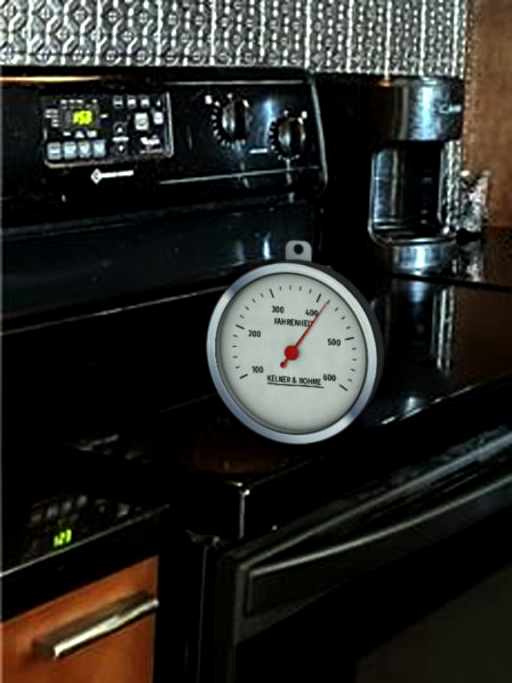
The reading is 420 °F
